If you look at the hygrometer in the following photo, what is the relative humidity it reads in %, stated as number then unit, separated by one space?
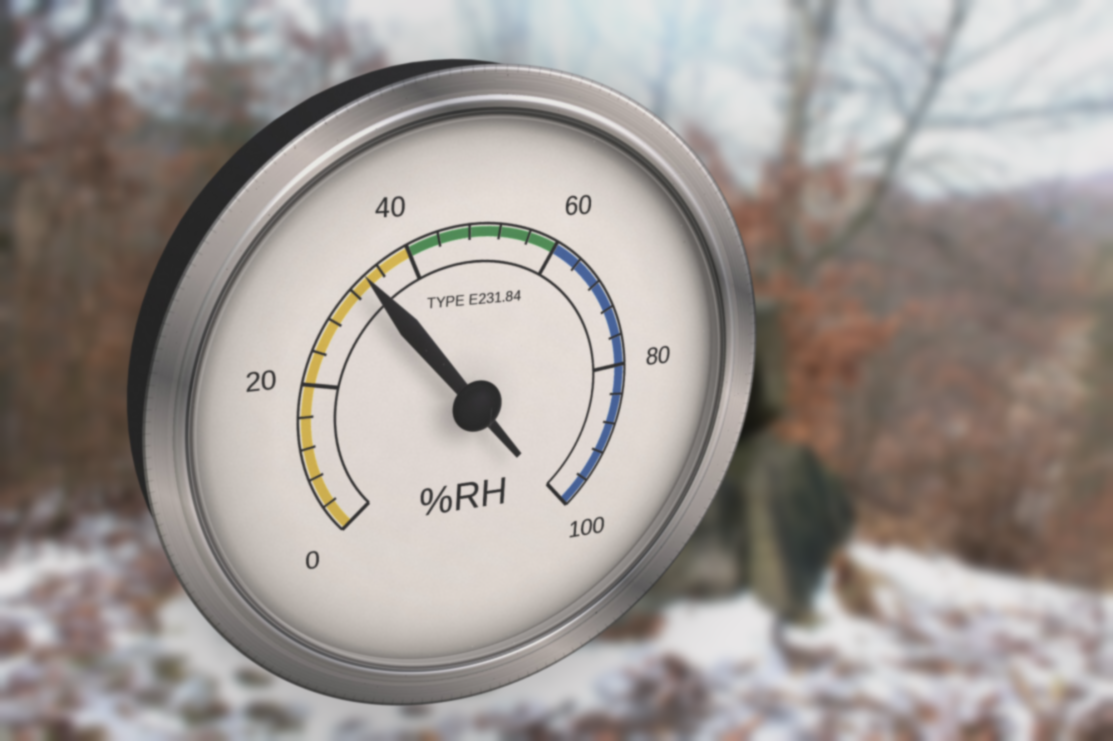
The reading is 34 %
